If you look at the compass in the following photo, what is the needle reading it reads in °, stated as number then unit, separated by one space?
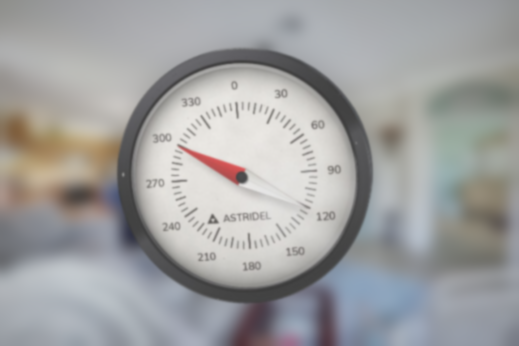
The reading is 300 °
